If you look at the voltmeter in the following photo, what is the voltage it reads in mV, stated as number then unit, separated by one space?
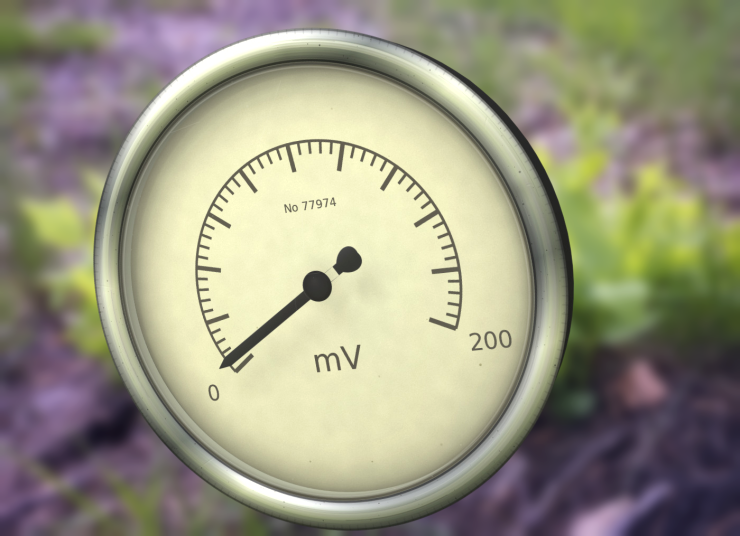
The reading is 4 mV
